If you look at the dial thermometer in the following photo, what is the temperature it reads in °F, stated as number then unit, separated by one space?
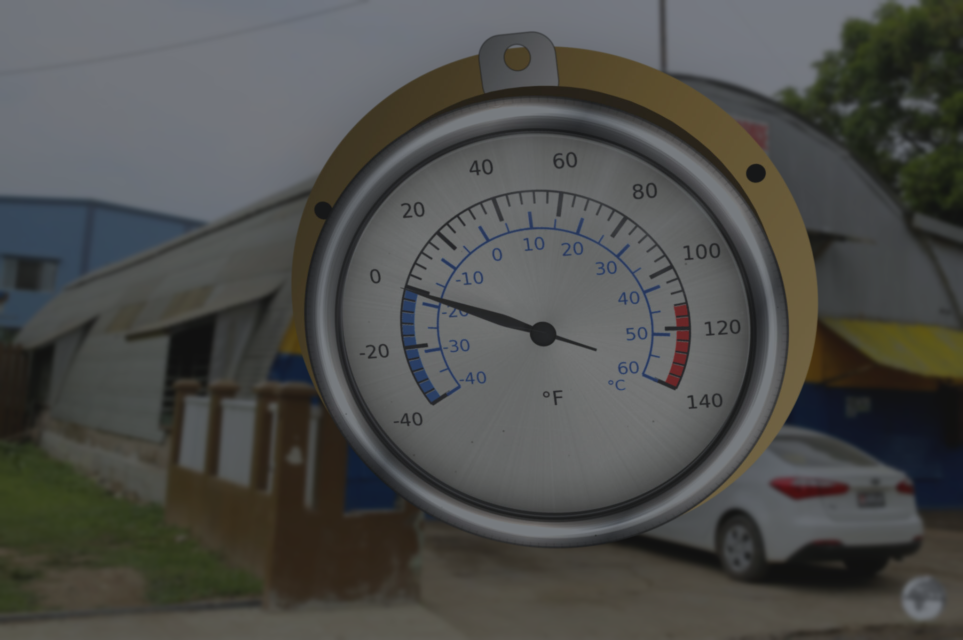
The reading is 0 °F
